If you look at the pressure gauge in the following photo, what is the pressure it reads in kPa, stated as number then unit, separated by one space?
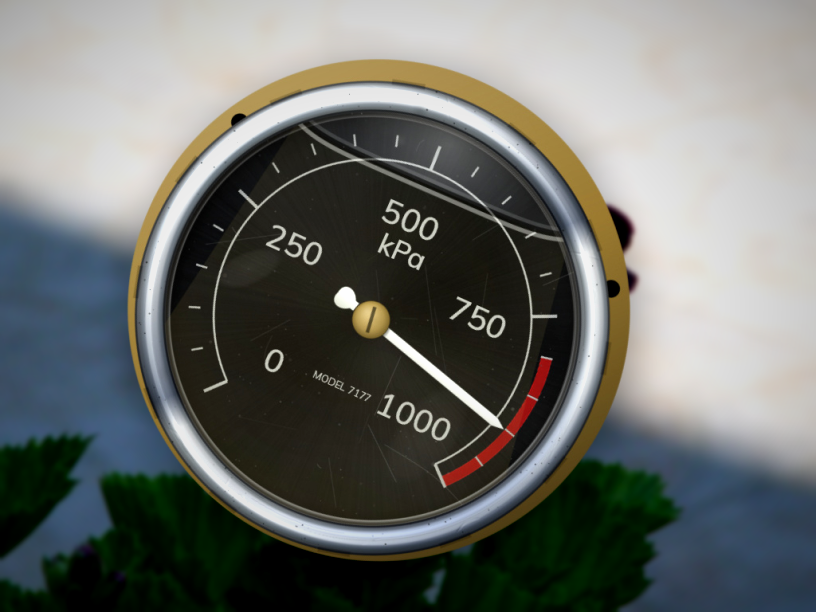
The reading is 900 kPa
